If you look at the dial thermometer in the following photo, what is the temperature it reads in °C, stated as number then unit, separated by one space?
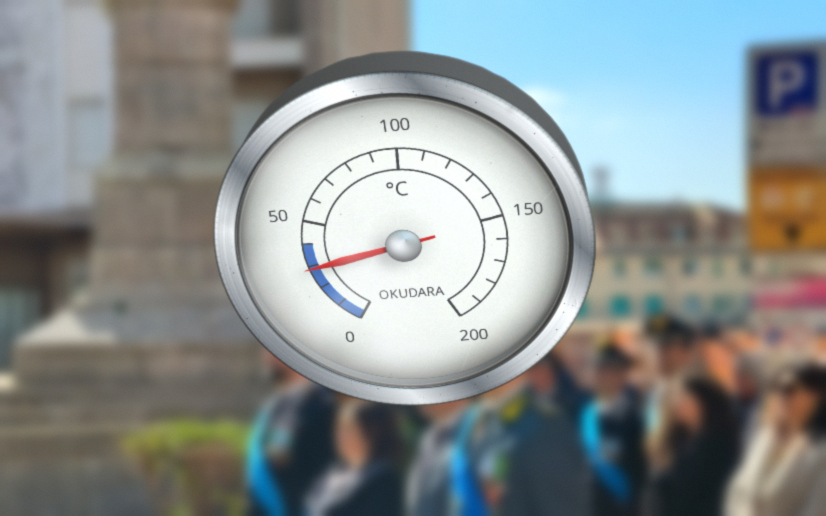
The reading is 30 °C
